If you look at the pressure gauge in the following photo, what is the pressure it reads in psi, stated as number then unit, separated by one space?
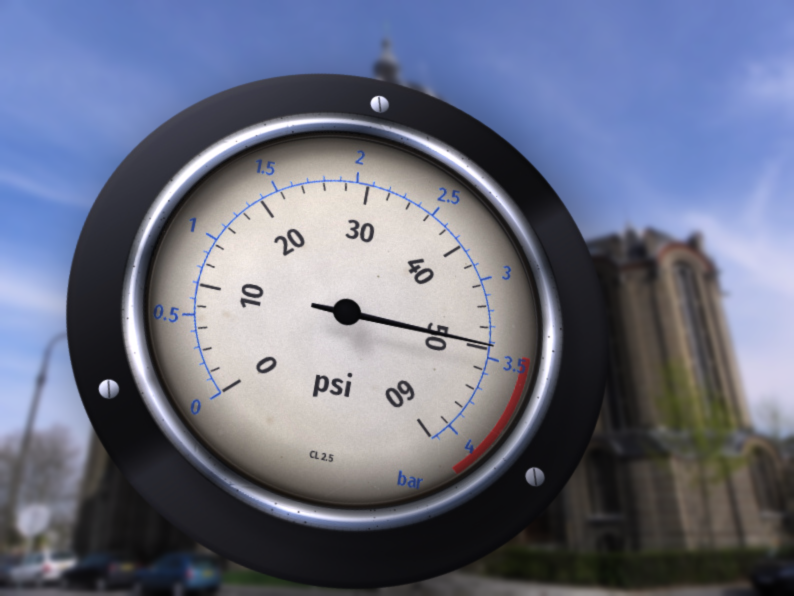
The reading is 50 psi
